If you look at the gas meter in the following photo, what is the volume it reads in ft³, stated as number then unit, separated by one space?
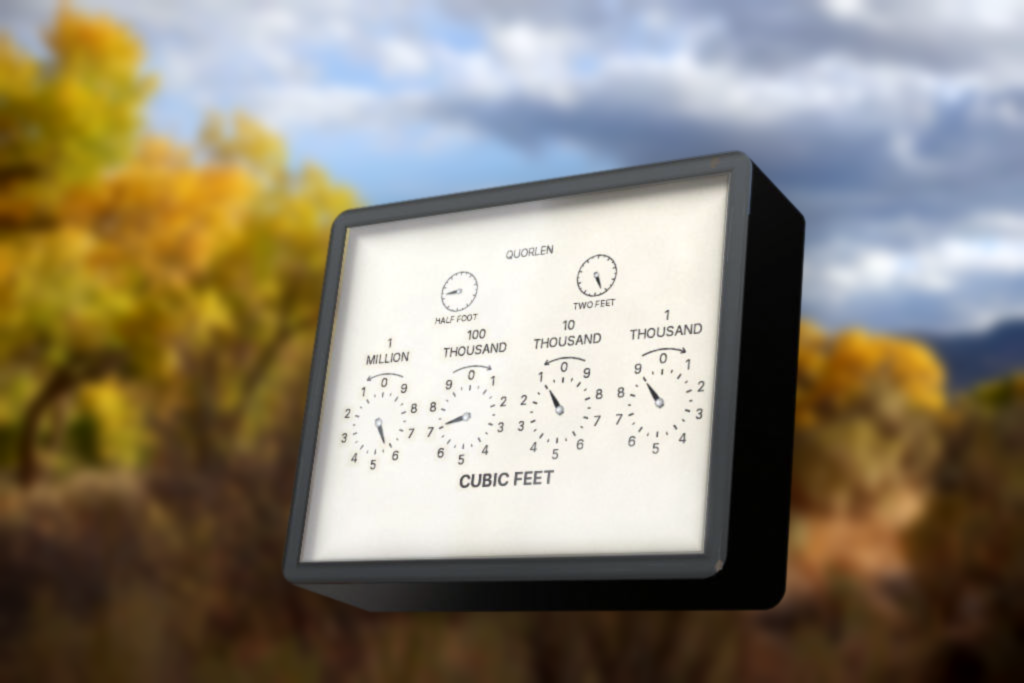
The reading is 570900 ft³
